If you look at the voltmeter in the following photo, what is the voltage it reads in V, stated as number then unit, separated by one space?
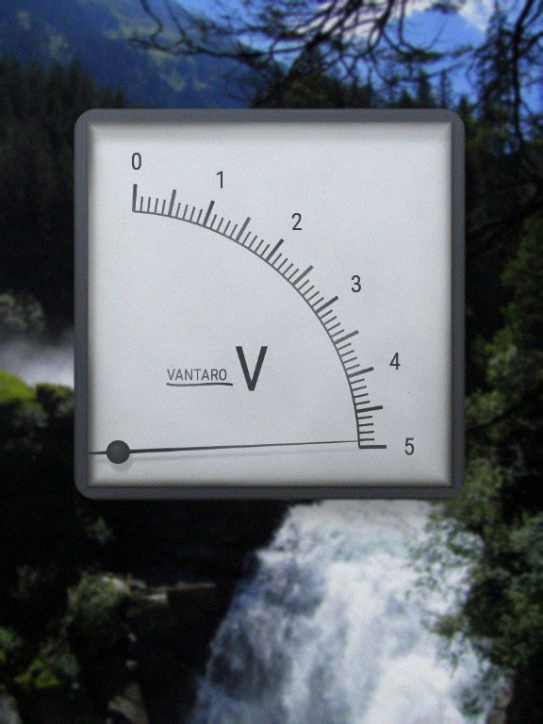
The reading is 4.9 V
